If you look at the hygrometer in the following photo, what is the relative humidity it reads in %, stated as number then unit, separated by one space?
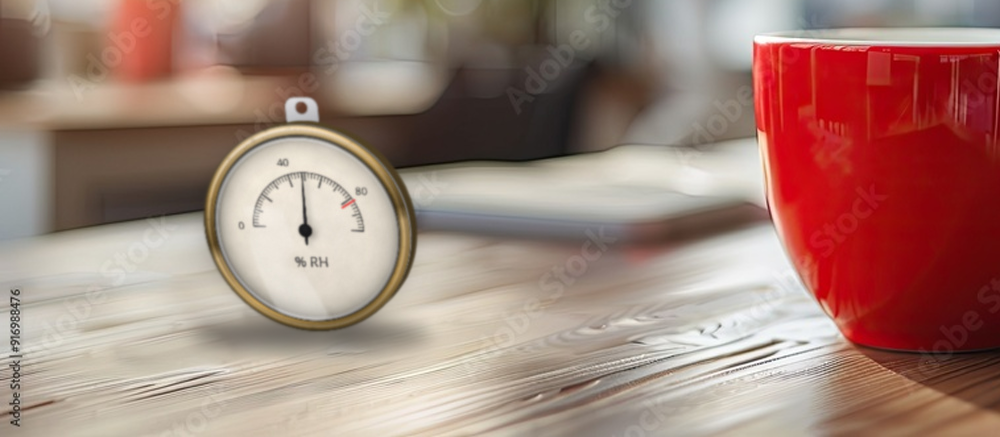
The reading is 50 %
